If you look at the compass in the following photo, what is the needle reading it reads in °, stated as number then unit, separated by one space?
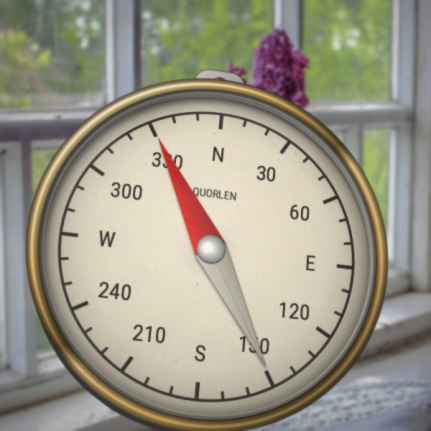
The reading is 330 °
